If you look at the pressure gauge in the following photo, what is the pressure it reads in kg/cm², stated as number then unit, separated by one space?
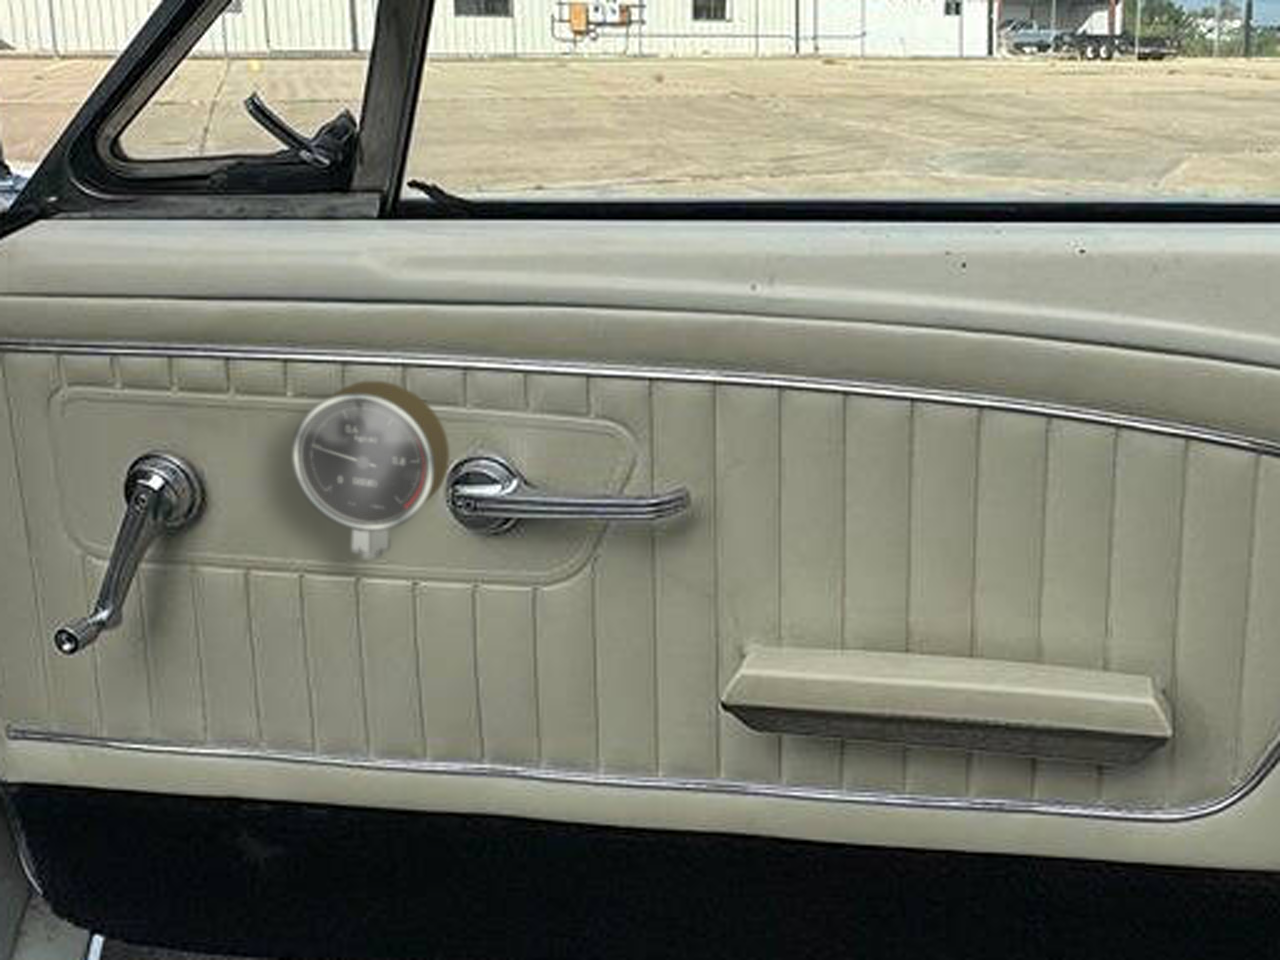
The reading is 0.2 kg/cm²
